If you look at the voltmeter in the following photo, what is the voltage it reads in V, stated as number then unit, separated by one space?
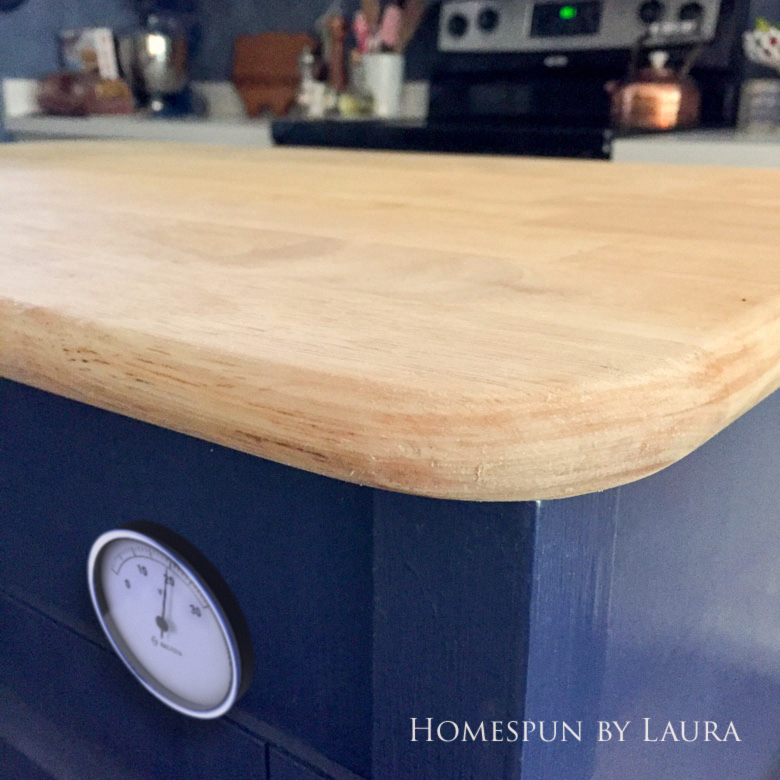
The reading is 20 V
